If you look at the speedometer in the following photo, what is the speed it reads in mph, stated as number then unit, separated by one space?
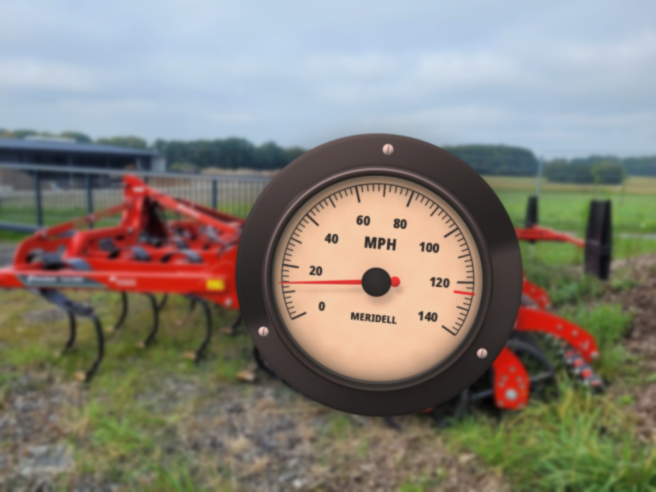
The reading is 14 mph
